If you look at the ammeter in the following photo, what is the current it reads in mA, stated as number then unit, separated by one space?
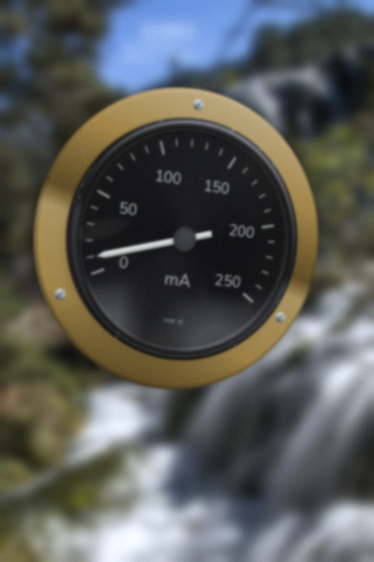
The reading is 10 mA
